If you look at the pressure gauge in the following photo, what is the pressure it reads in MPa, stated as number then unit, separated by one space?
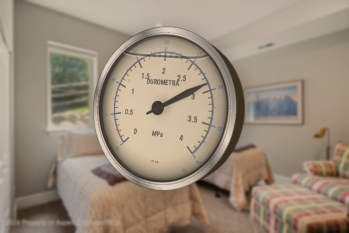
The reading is 2.9 MPa
